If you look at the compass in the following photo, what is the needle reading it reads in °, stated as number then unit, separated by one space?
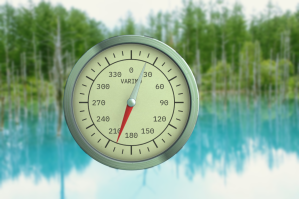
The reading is 200 °
